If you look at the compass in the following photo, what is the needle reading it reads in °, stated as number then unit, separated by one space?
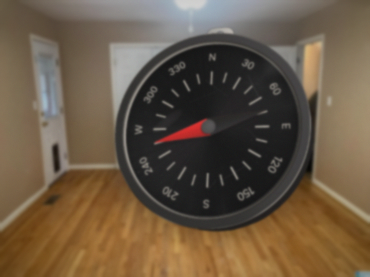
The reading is 255 °
